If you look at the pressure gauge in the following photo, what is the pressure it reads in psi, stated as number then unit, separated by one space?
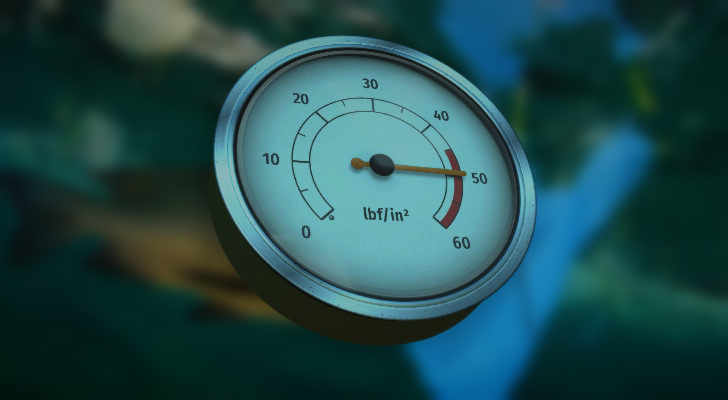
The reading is 50 psi
